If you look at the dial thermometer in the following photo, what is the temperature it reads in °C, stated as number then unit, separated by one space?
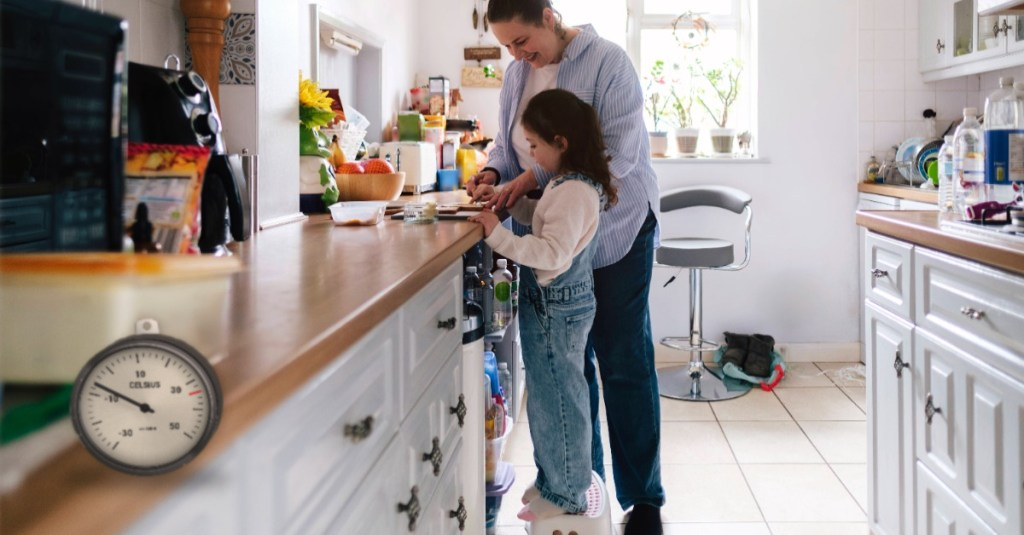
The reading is -6 °C
